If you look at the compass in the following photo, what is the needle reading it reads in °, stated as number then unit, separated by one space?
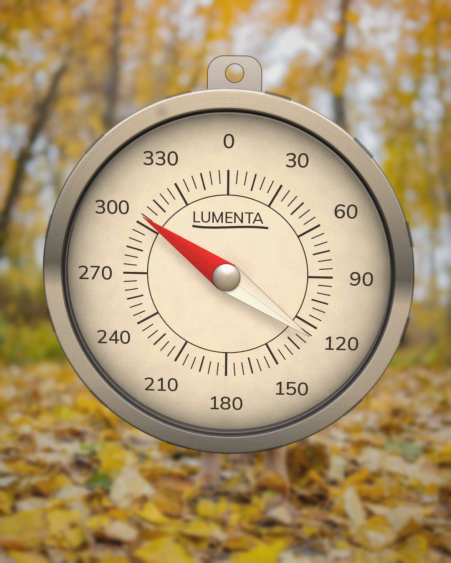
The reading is 305 °
